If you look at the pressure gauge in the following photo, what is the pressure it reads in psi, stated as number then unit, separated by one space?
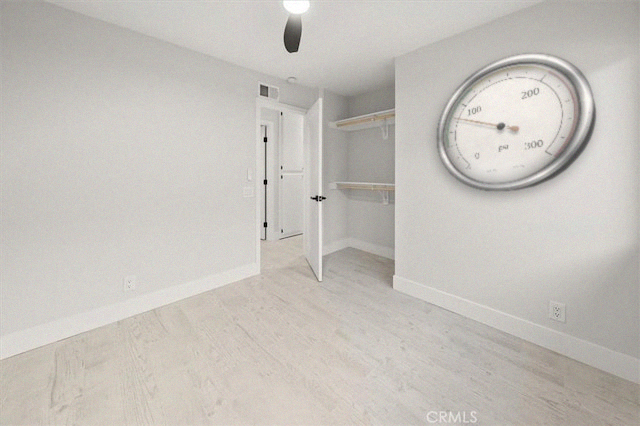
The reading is 80 psi
